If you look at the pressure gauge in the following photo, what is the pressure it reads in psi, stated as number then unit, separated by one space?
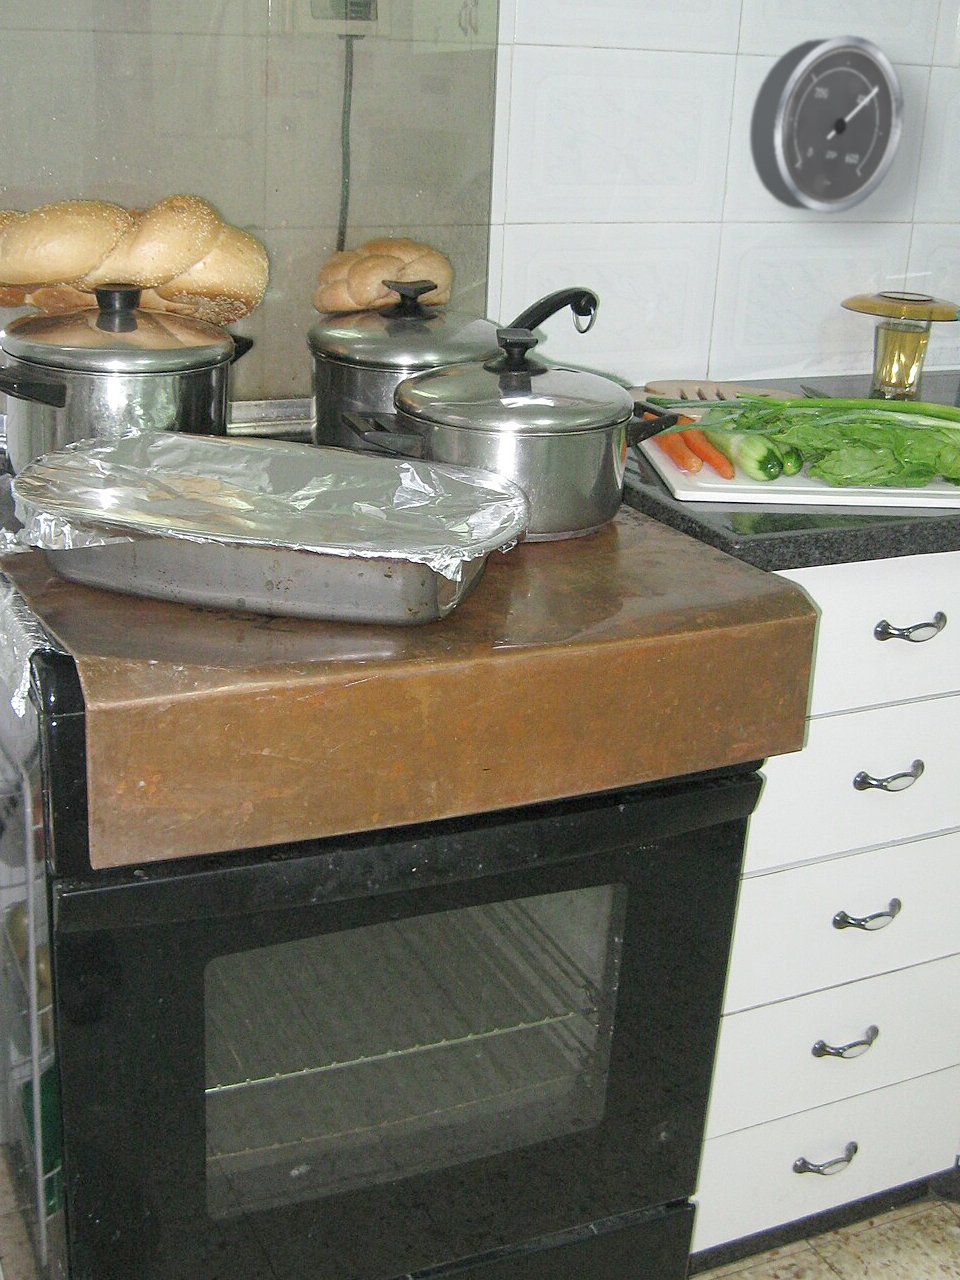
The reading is 400 psi
